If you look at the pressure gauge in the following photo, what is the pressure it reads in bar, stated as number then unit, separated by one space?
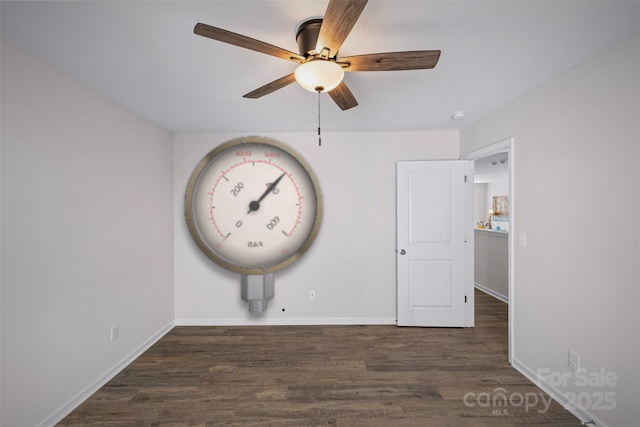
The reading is 400 bar
